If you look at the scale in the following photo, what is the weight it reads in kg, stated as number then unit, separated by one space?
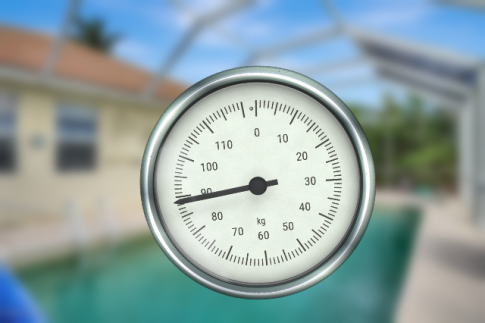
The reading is 89 kg
